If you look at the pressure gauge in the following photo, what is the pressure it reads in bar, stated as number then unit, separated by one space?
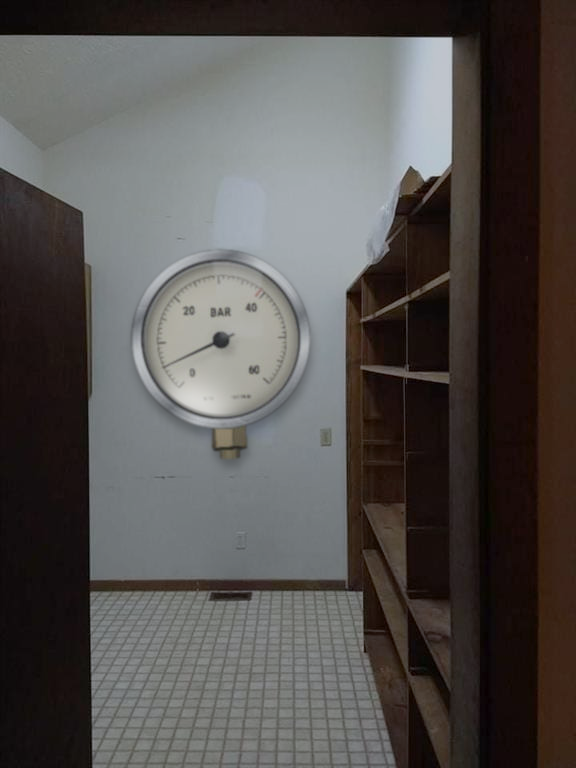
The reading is 5 bar
